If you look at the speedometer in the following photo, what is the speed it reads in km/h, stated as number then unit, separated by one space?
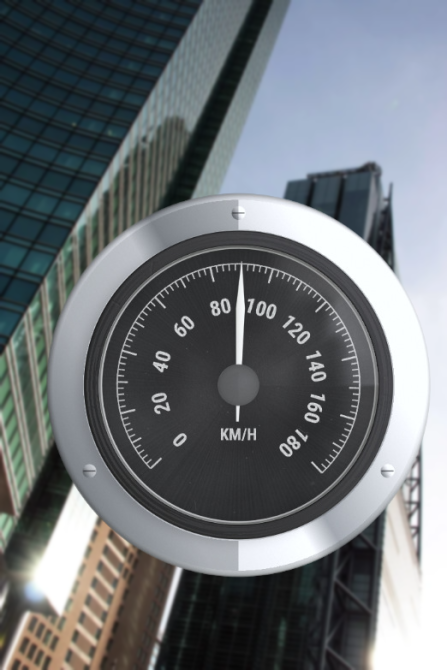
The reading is 90 km/h
